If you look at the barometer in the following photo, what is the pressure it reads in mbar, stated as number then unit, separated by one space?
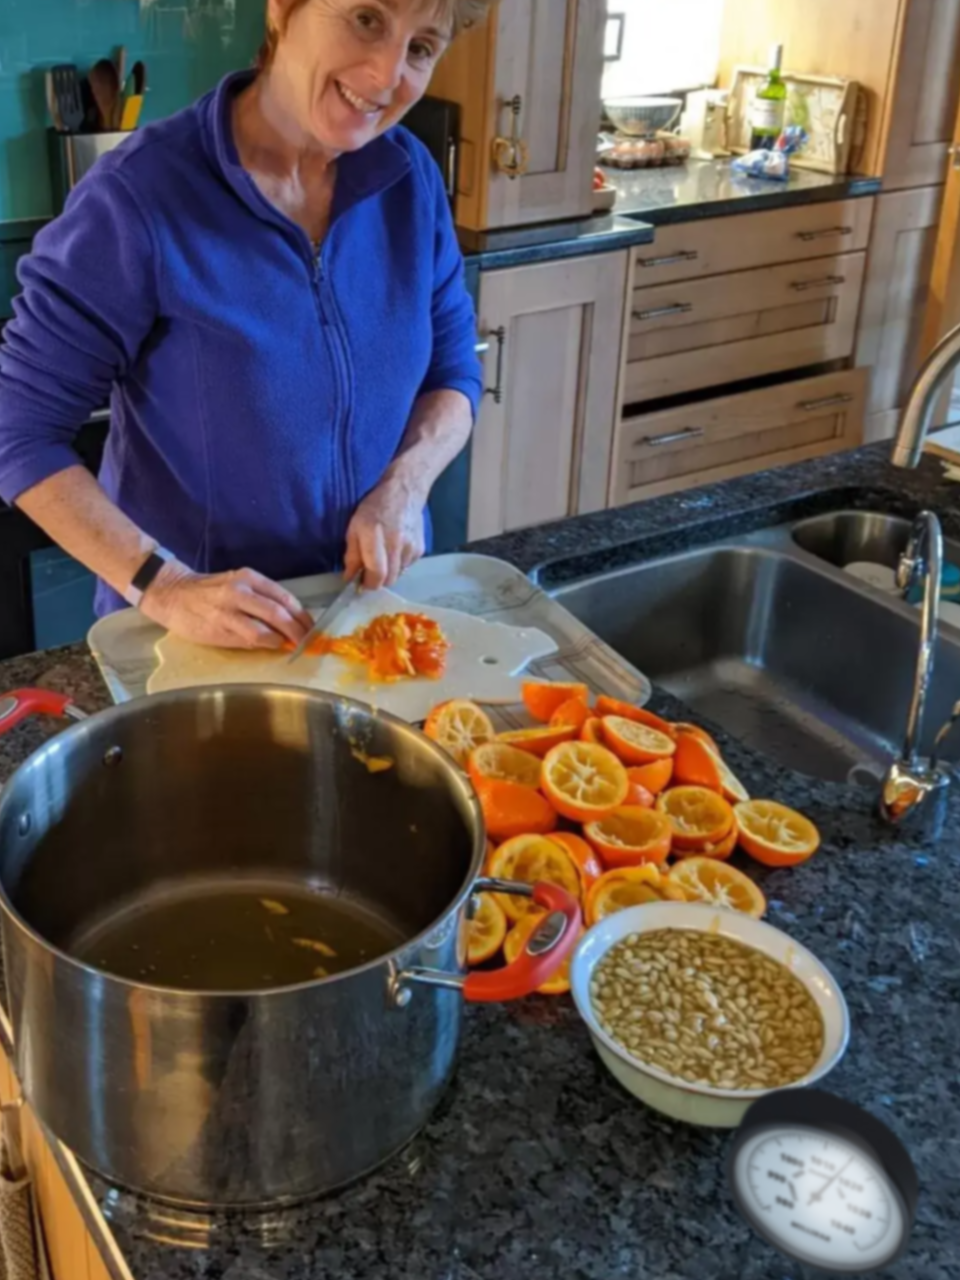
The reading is 1015 mbar
